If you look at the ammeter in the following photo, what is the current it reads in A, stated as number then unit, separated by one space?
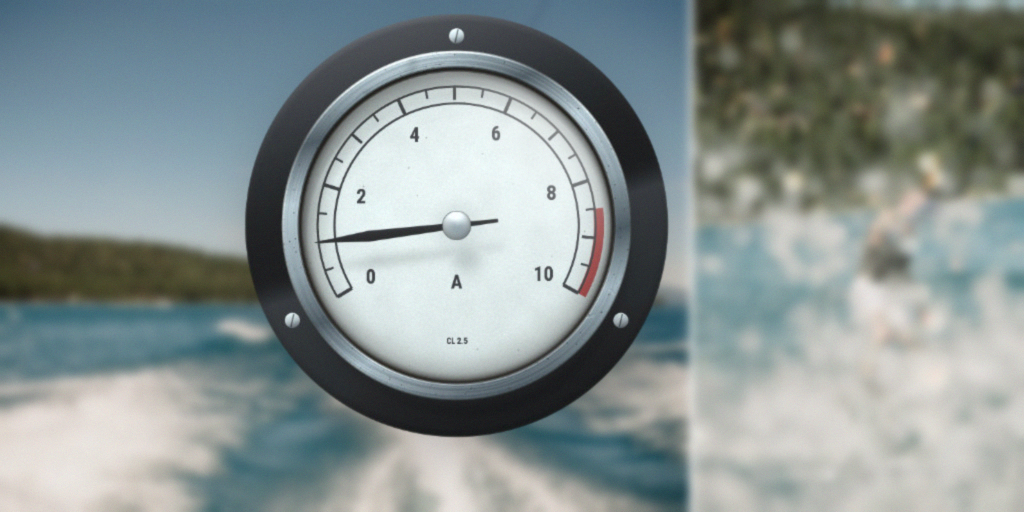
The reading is 1 A
